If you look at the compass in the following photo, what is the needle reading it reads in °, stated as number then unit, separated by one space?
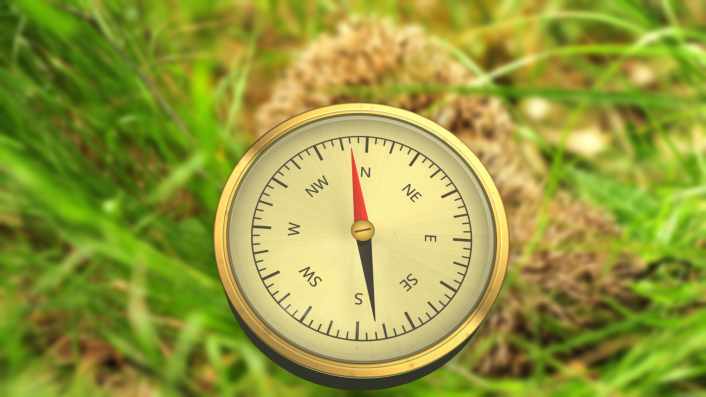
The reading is 350 °
